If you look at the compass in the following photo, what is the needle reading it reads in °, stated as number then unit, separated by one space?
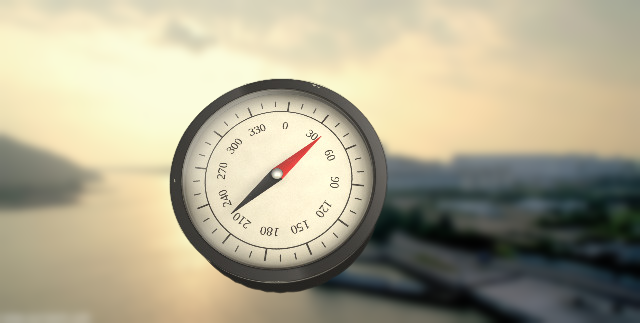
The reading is 40 °
